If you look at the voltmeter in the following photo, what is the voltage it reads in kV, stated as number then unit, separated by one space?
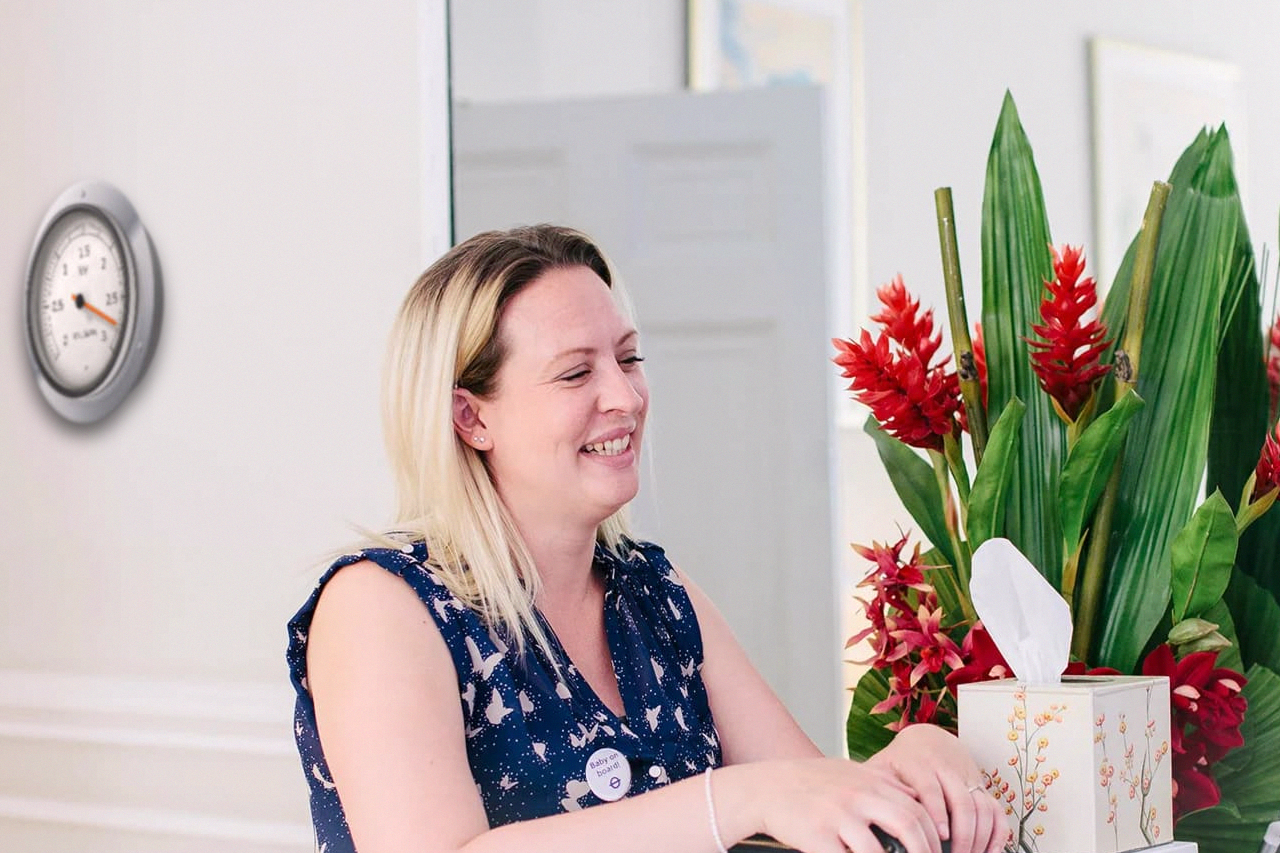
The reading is 2.75 kV
